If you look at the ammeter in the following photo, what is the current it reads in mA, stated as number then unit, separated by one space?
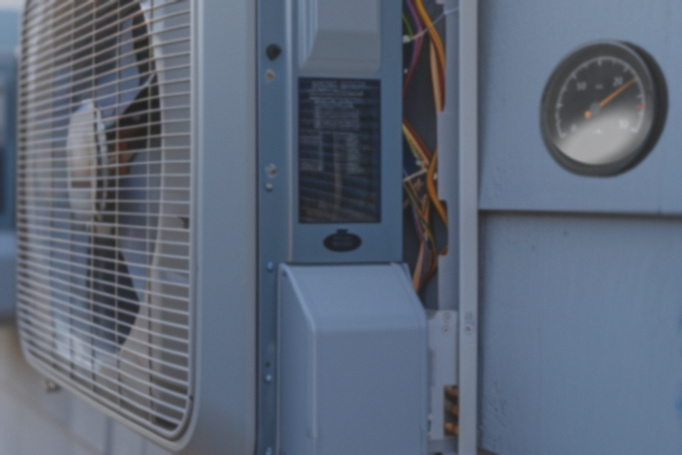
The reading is 22.5 mA
